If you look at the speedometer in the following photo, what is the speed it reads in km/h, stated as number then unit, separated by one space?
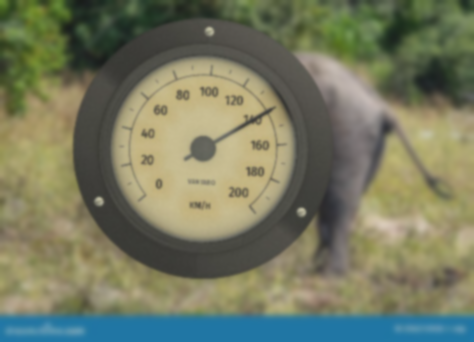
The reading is 140 km/h
